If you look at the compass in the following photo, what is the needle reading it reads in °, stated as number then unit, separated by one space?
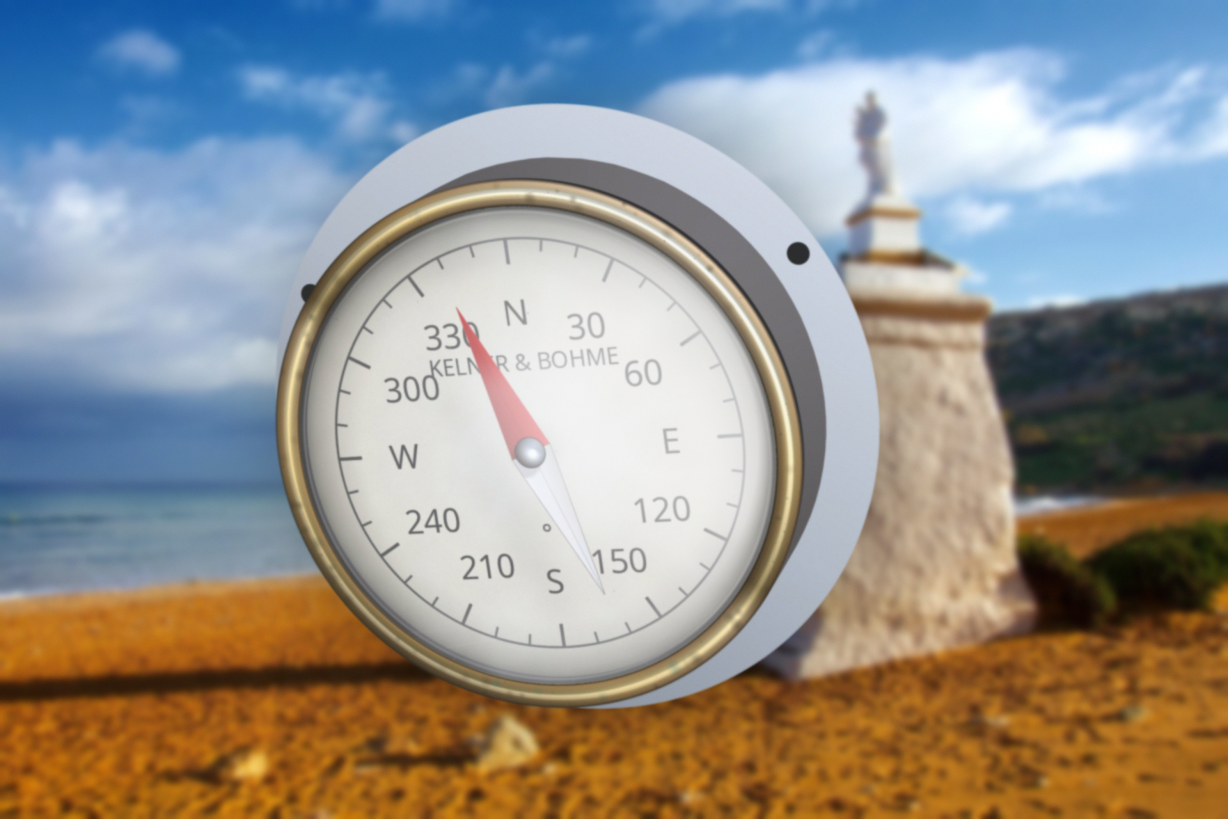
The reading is 340 °
